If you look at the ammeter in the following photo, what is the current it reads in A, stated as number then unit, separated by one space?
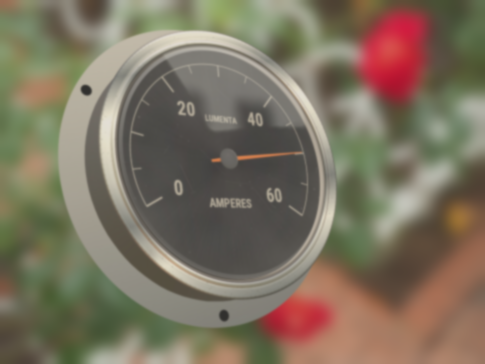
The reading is 50 A
